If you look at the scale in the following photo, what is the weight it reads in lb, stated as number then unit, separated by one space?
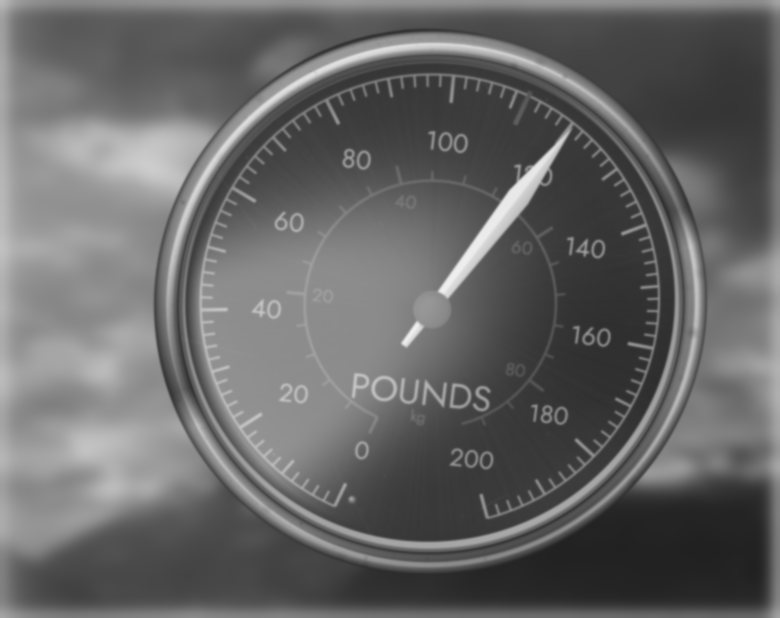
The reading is 120 lb
